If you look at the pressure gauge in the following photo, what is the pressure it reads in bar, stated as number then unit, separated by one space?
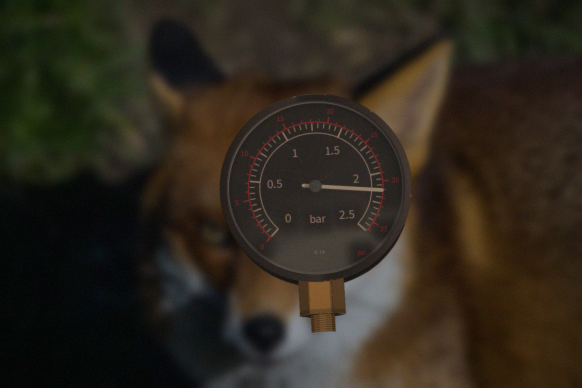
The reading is 2.15 bar
